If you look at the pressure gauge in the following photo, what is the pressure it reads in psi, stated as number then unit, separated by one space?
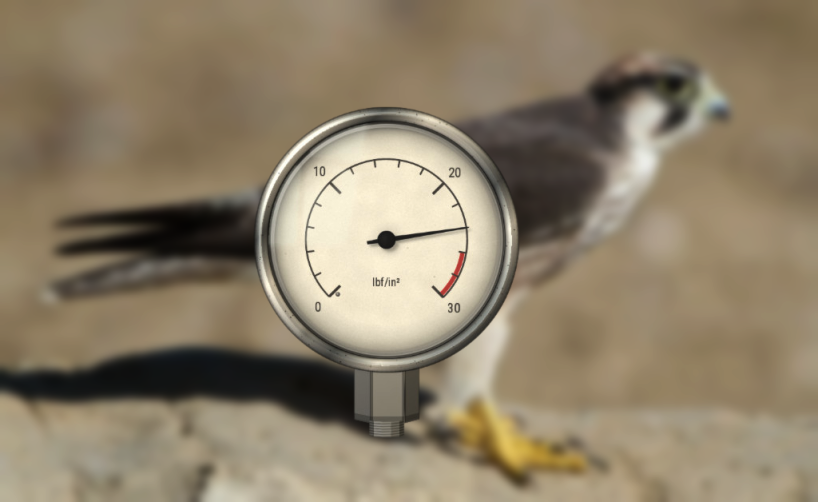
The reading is 24 psi
